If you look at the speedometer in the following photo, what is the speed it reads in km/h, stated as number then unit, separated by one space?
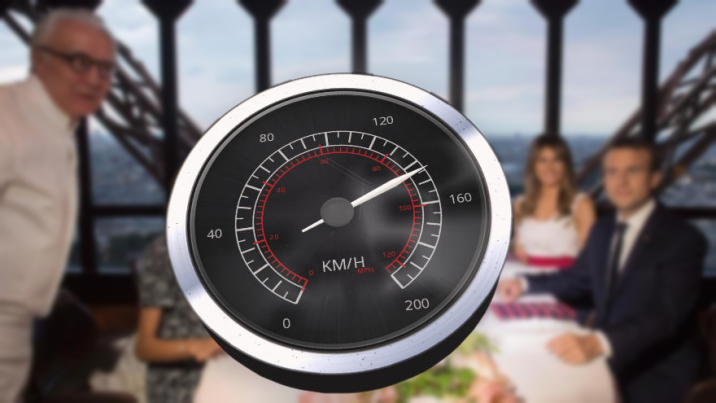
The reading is 145 km/h
